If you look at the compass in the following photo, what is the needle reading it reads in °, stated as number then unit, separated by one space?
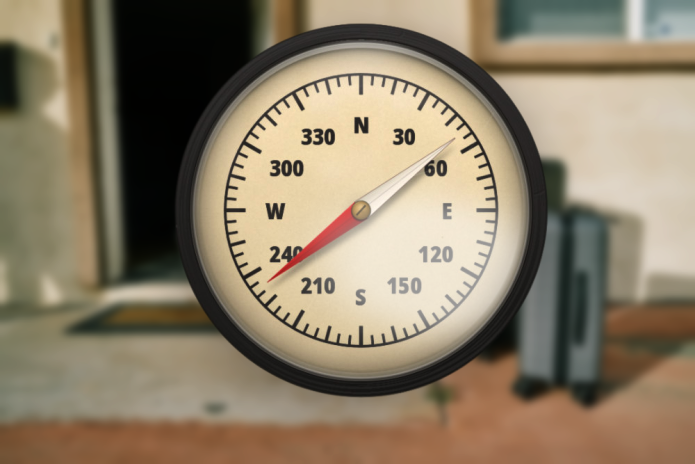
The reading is 232.5 °
